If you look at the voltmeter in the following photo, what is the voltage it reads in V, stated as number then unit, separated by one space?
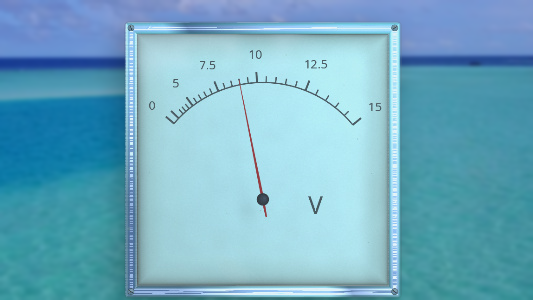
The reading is 9 V
